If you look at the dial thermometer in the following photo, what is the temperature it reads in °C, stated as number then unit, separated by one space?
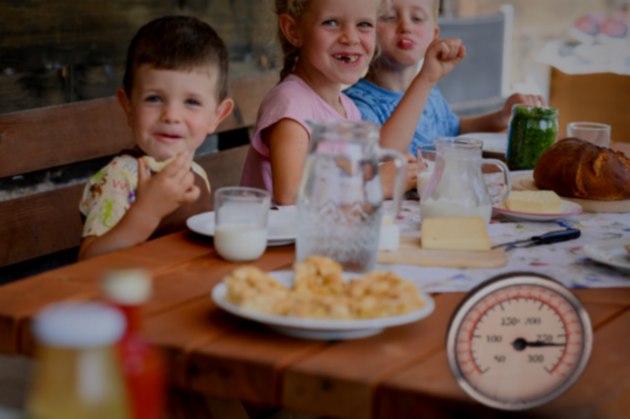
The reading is 260 °C
